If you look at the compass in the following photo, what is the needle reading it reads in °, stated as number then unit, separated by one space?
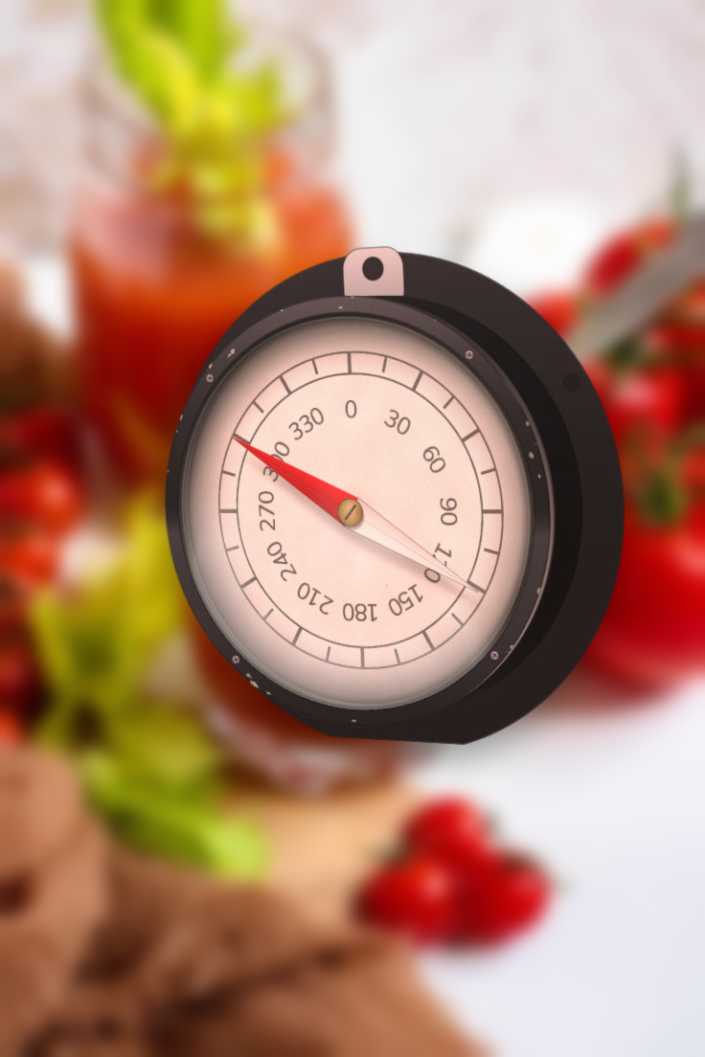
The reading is 300 °
